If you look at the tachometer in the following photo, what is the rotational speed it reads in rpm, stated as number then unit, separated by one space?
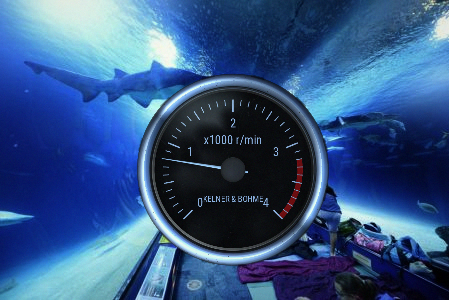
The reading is 800 rpm
